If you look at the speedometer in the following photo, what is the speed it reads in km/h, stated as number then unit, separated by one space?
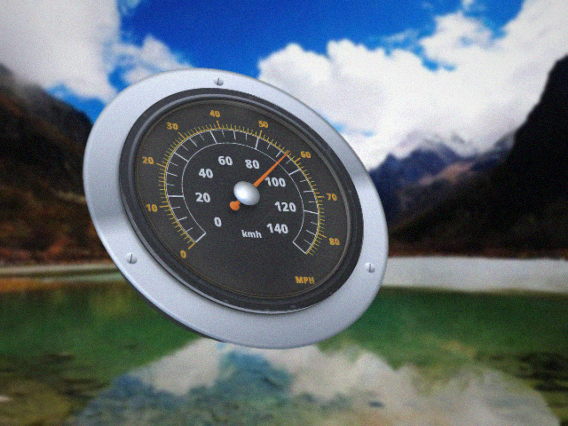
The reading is 92.5 km/h
